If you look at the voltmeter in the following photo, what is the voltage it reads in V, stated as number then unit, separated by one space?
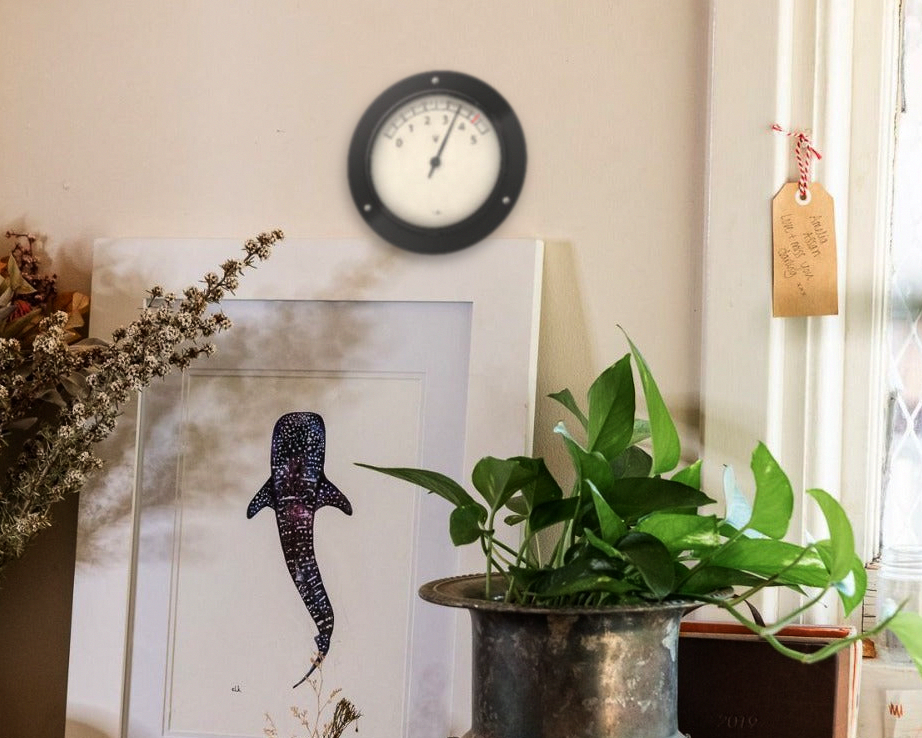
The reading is 3.5 V
